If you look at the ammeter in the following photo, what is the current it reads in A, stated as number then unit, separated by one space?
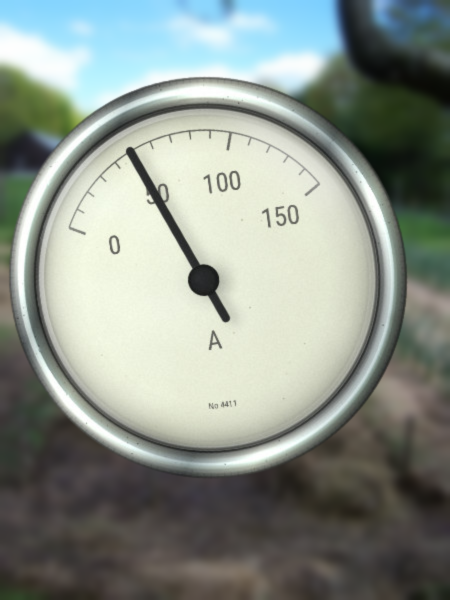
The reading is 50 A
